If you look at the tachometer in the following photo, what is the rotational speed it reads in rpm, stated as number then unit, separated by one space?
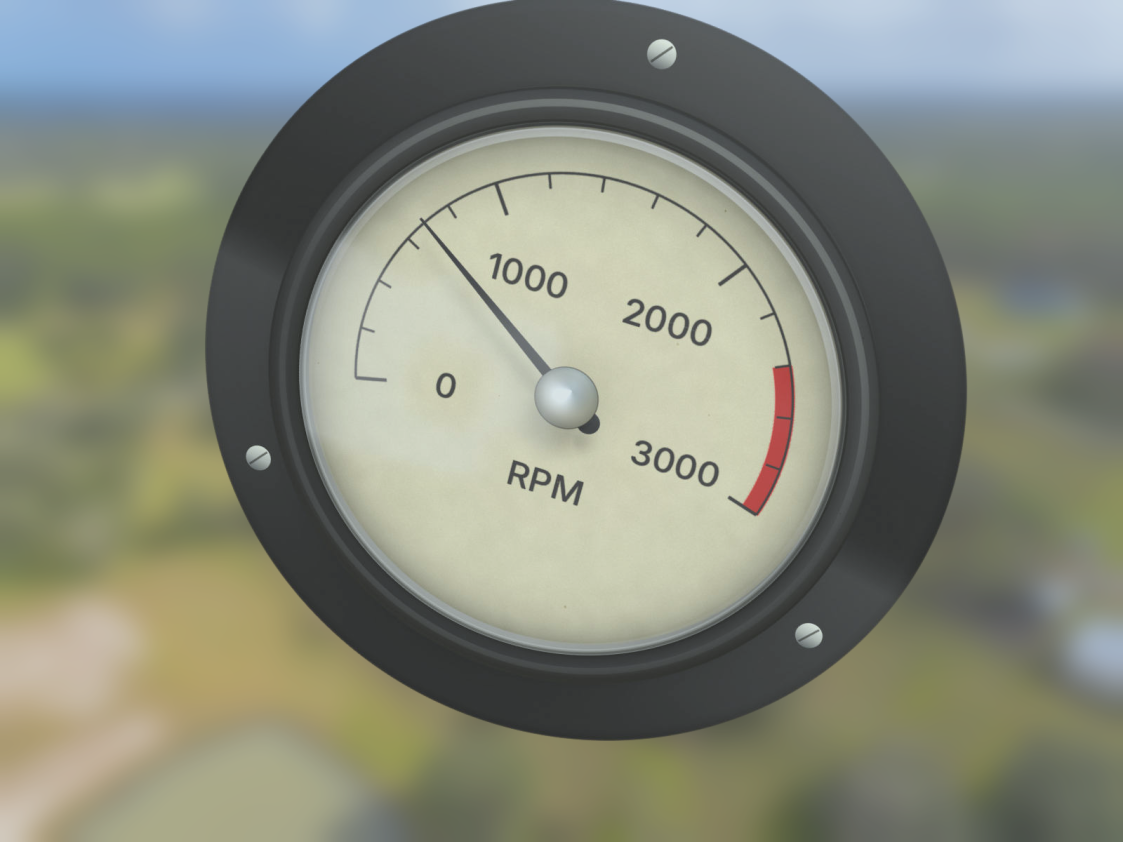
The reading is 700 rpm
